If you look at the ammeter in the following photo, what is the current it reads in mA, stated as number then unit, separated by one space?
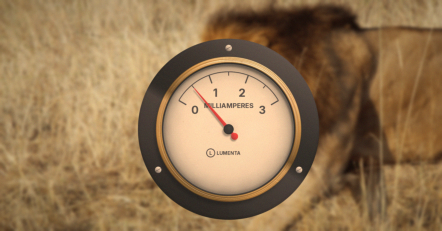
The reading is 0.5 mA
